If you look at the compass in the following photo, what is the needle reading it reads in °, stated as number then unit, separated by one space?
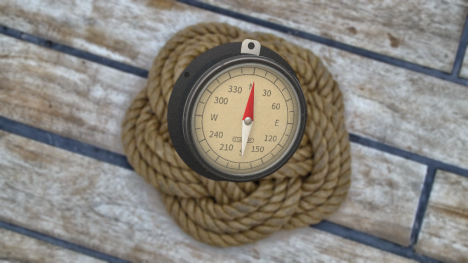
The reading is 0 °
